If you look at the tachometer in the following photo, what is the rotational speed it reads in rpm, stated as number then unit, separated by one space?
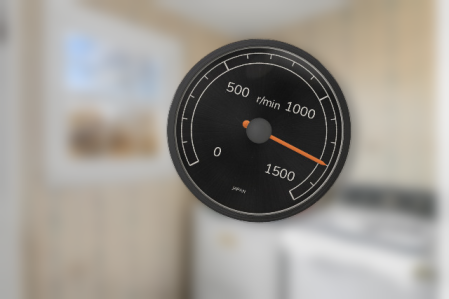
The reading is 1300 rpm
